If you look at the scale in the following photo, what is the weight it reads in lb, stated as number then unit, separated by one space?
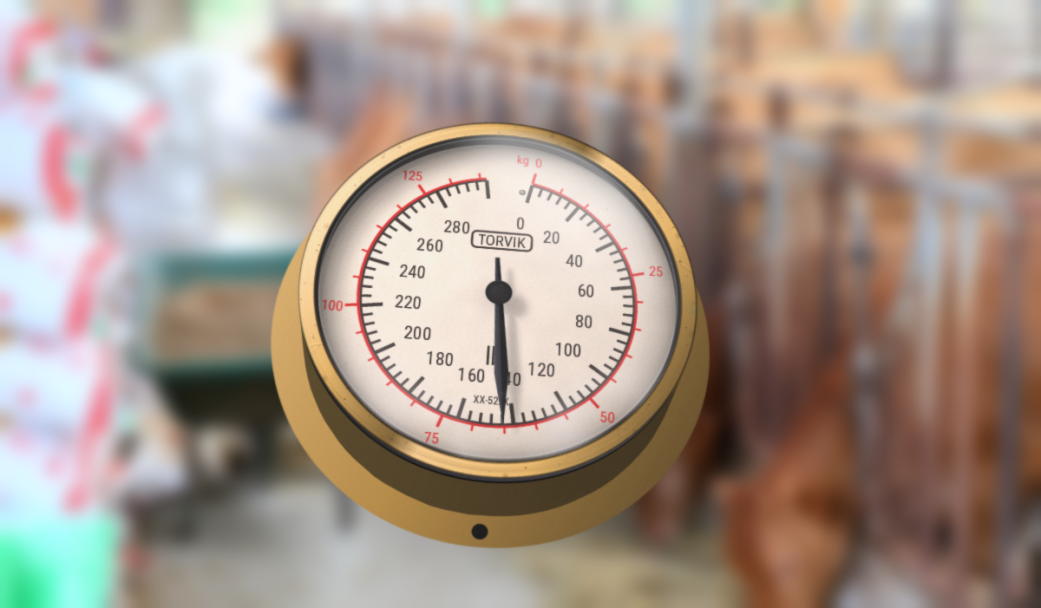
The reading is 144 lb
